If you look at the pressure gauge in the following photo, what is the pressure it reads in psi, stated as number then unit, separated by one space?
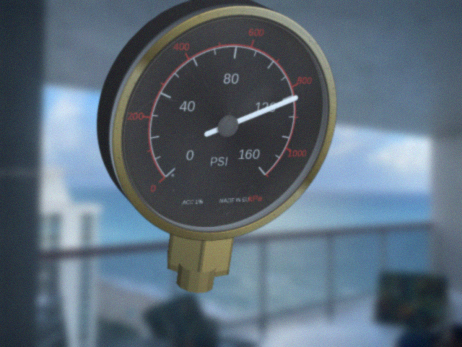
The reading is 120 psi
